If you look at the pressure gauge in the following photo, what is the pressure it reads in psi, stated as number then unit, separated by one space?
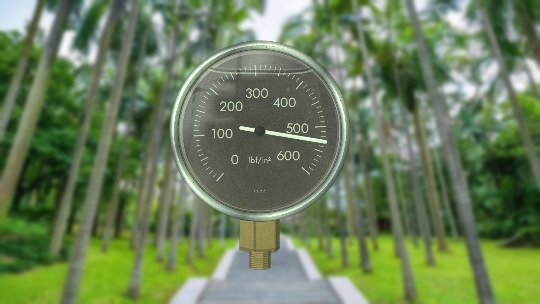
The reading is 530 psi
